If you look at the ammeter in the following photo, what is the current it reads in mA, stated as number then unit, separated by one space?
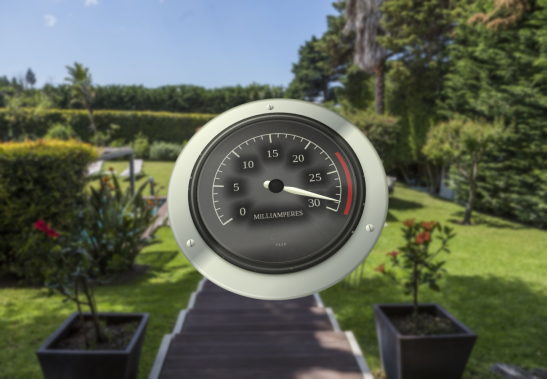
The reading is 29 mA
